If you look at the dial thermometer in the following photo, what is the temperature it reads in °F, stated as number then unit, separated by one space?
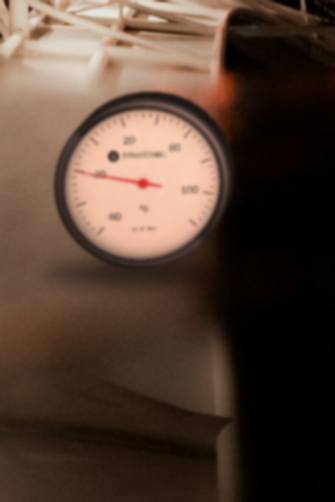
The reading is -20 °F
